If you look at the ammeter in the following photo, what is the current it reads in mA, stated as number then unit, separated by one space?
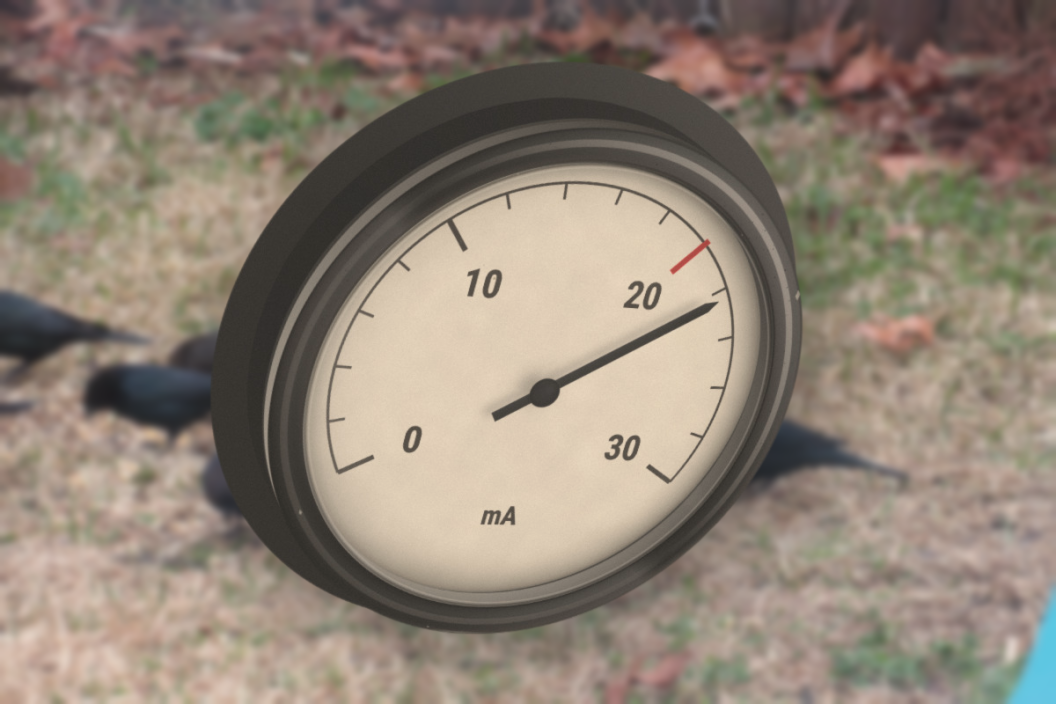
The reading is 22 mA
